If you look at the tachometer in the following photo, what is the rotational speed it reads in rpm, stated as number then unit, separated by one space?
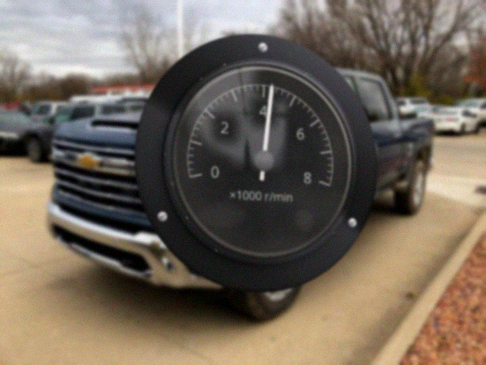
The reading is 4200 rpm
